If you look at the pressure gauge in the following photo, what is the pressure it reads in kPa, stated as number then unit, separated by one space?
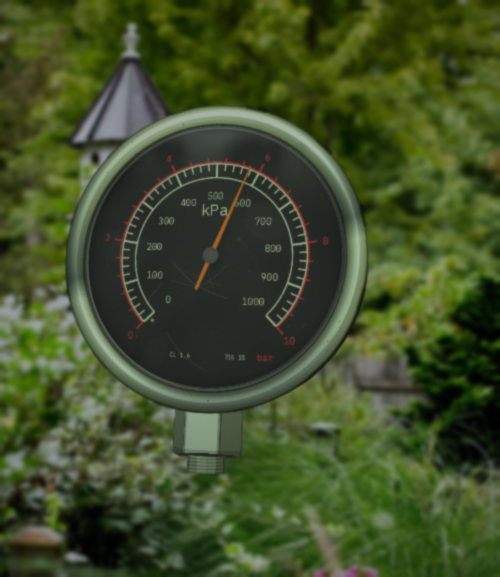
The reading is 580 kPa
